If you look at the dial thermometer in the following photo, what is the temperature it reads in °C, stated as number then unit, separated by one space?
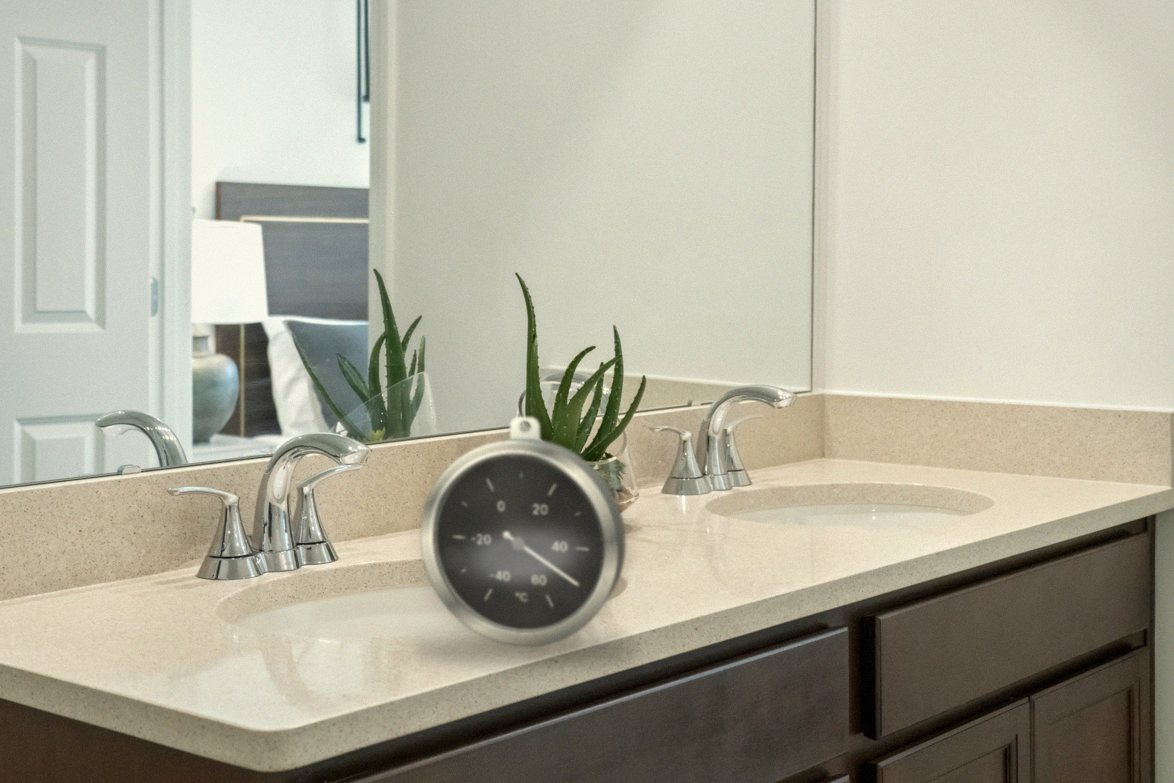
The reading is 50 °C
